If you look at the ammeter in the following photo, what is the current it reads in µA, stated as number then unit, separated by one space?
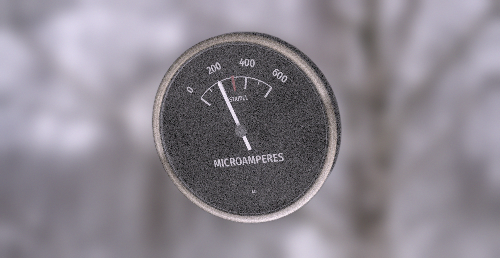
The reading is 200 µA
